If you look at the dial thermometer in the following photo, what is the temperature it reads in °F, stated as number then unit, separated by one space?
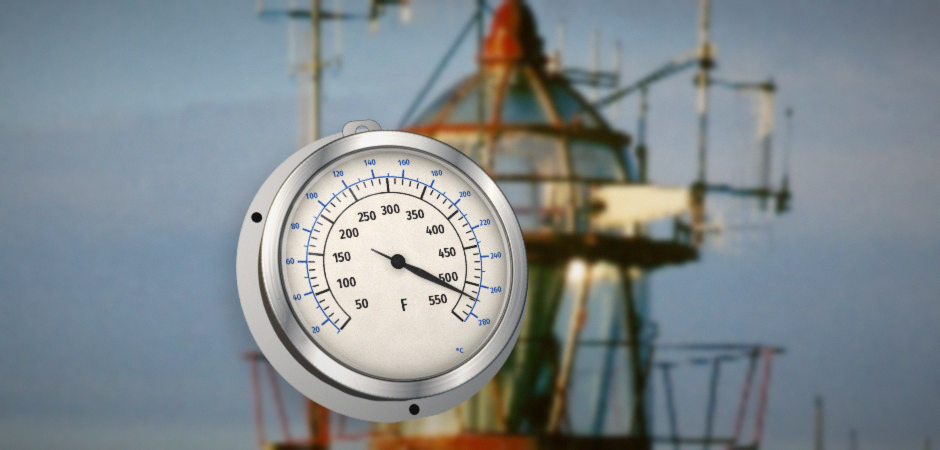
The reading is 520 °F
